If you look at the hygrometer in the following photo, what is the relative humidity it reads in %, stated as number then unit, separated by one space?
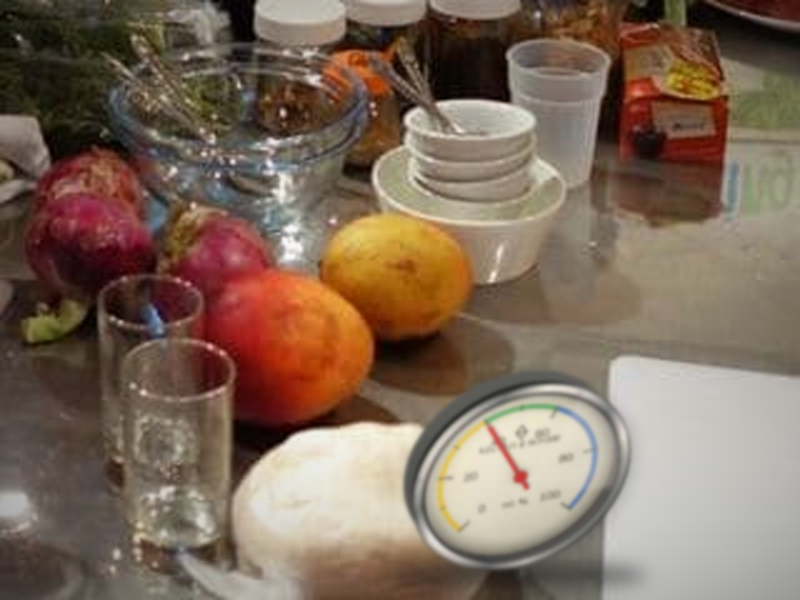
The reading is 40 %
